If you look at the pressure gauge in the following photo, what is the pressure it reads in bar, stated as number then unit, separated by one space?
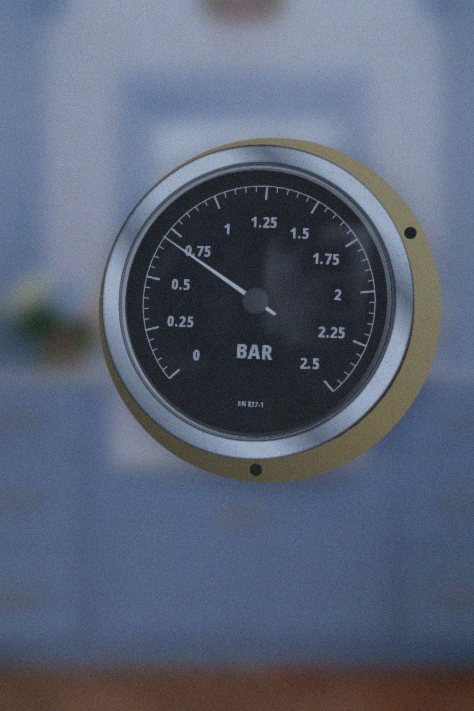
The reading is 0.7 bar
